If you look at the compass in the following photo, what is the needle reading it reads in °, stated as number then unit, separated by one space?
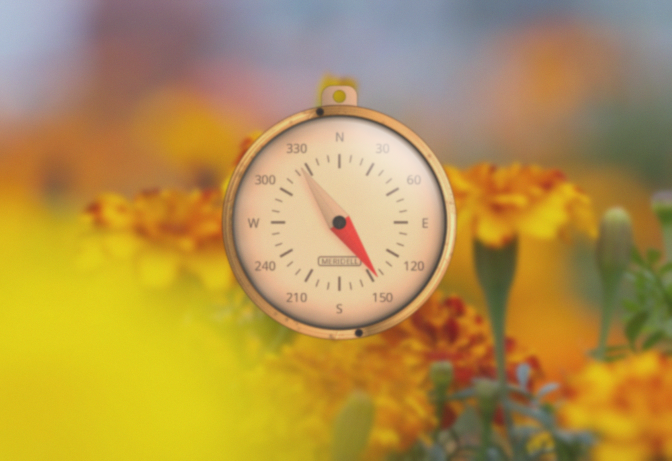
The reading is 145 °
